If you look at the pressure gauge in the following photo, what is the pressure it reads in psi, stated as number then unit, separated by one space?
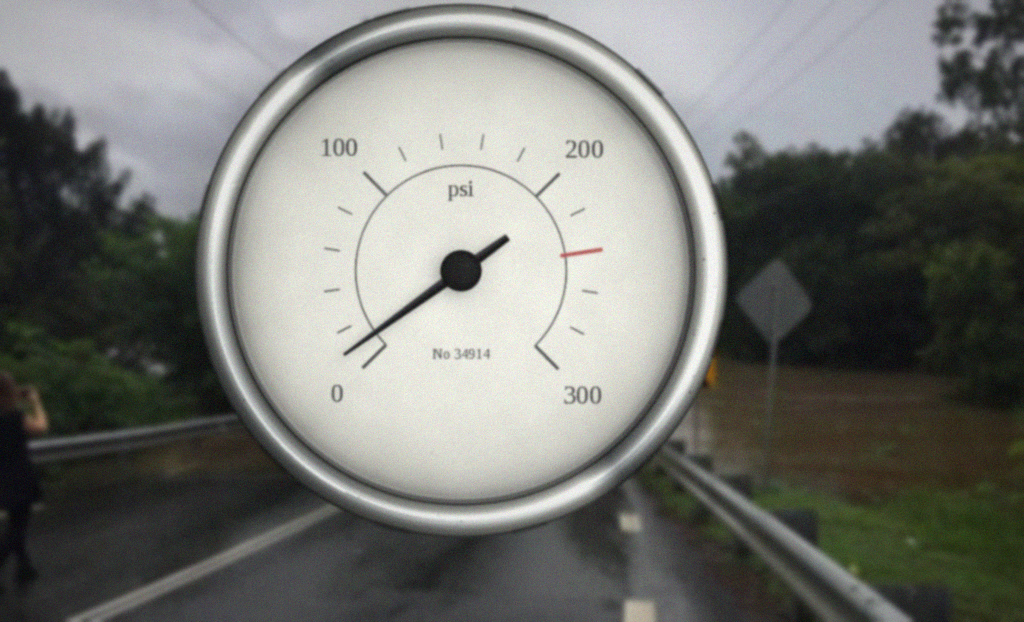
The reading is 10 psi
